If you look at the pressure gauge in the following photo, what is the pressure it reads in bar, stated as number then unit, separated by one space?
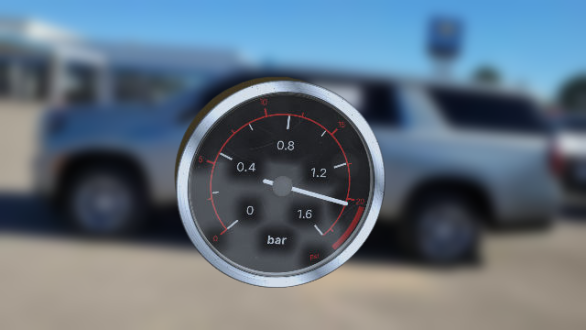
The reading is 1.4 bar
